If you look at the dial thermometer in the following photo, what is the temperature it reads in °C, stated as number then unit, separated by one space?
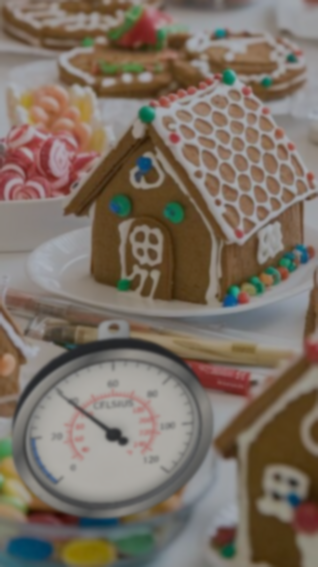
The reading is 40 °C
